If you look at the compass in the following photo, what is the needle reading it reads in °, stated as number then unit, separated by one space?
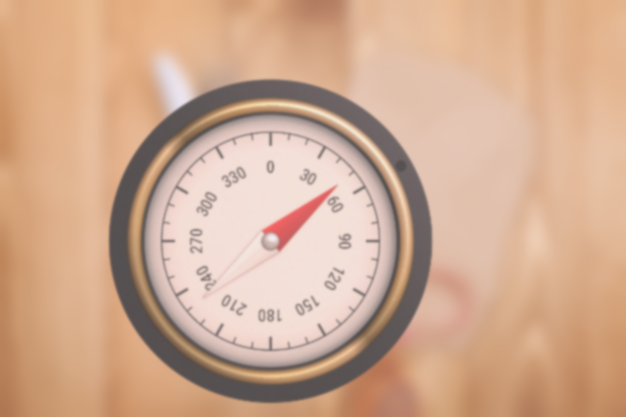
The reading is 50 °
